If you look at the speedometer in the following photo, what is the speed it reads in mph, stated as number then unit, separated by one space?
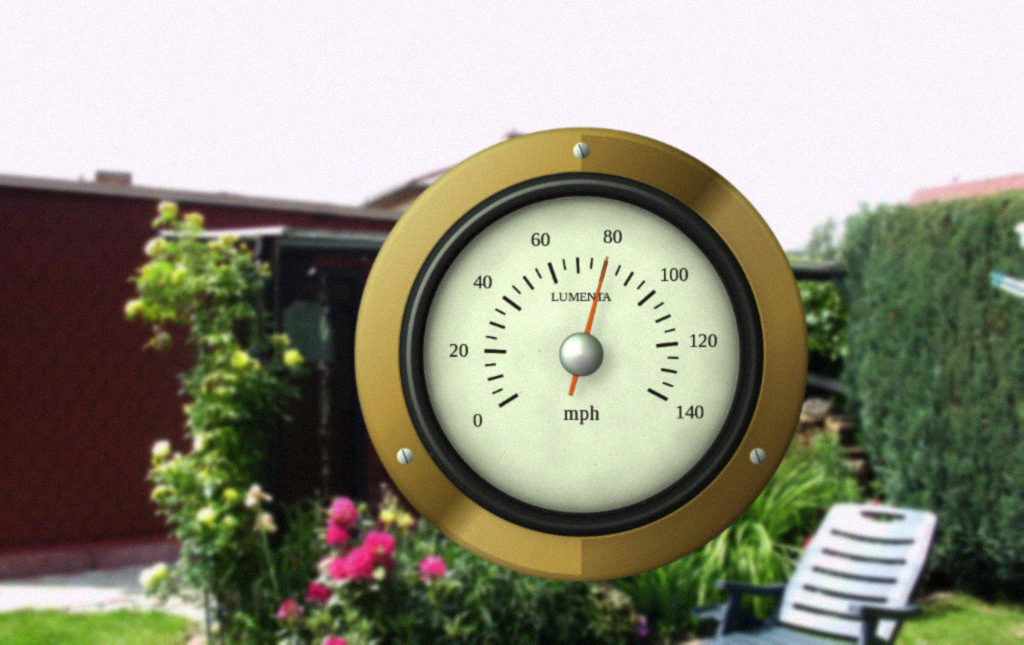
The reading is 80 mph
